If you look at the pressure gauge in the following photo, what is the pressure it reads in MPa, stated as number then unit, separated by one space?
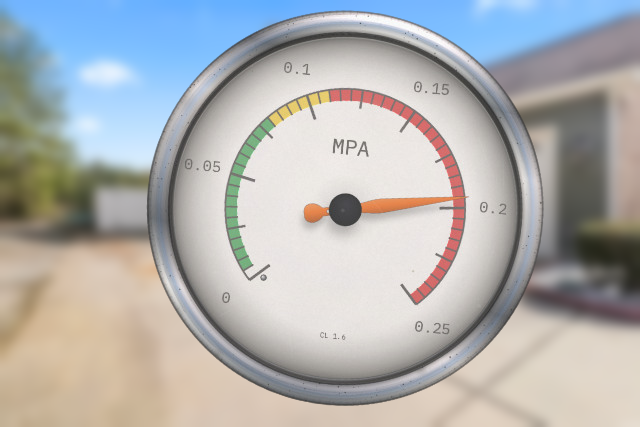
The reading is 0.195 MPa
